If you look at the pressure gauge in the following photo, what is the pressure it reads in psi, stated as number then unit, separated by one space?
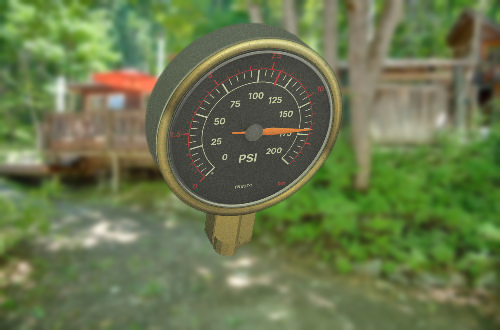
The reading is 170 psi
